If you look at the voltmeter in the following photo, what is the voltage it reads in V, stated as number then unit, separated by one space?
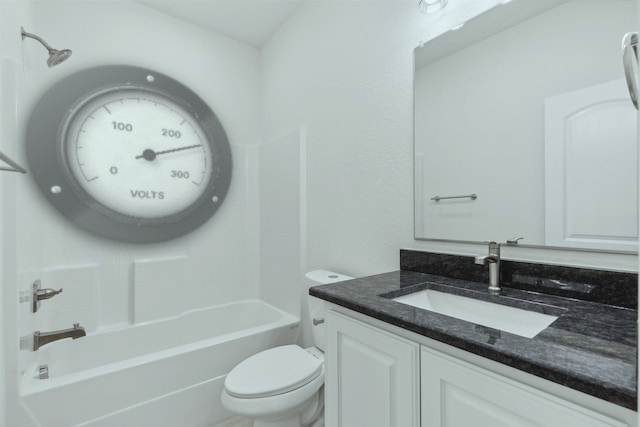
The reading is 240 V
